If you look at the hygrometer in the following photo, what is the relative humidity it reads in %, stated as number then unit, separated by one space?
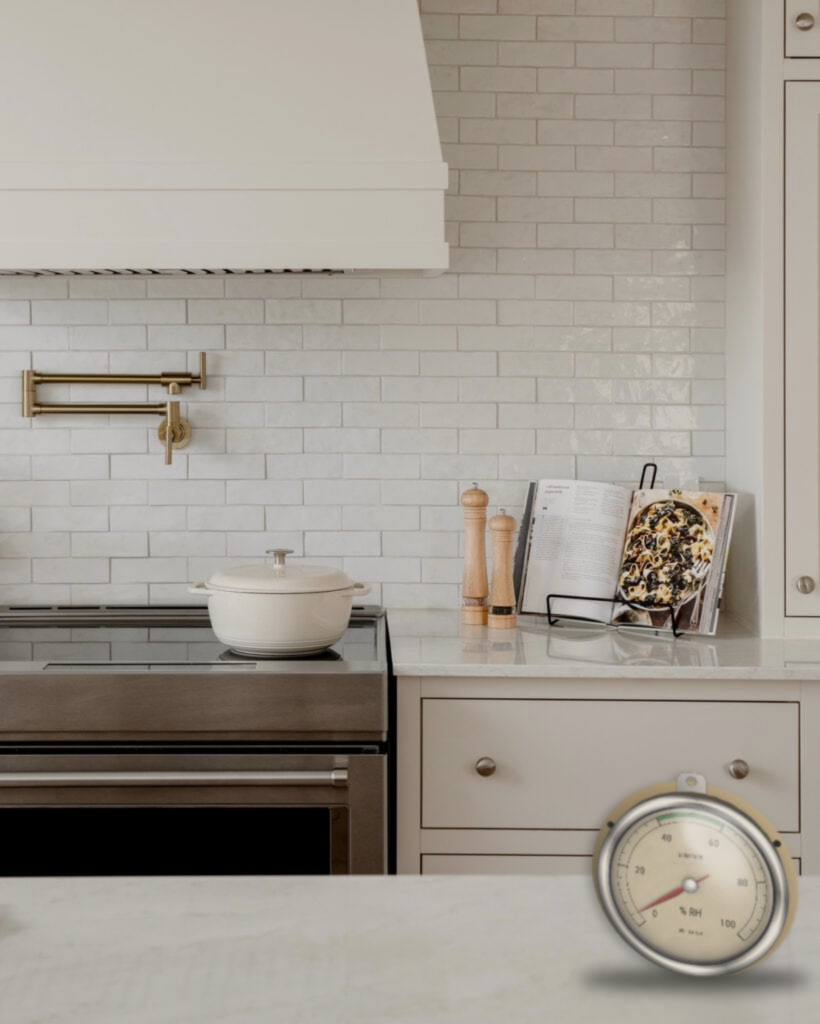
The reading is 4 %
